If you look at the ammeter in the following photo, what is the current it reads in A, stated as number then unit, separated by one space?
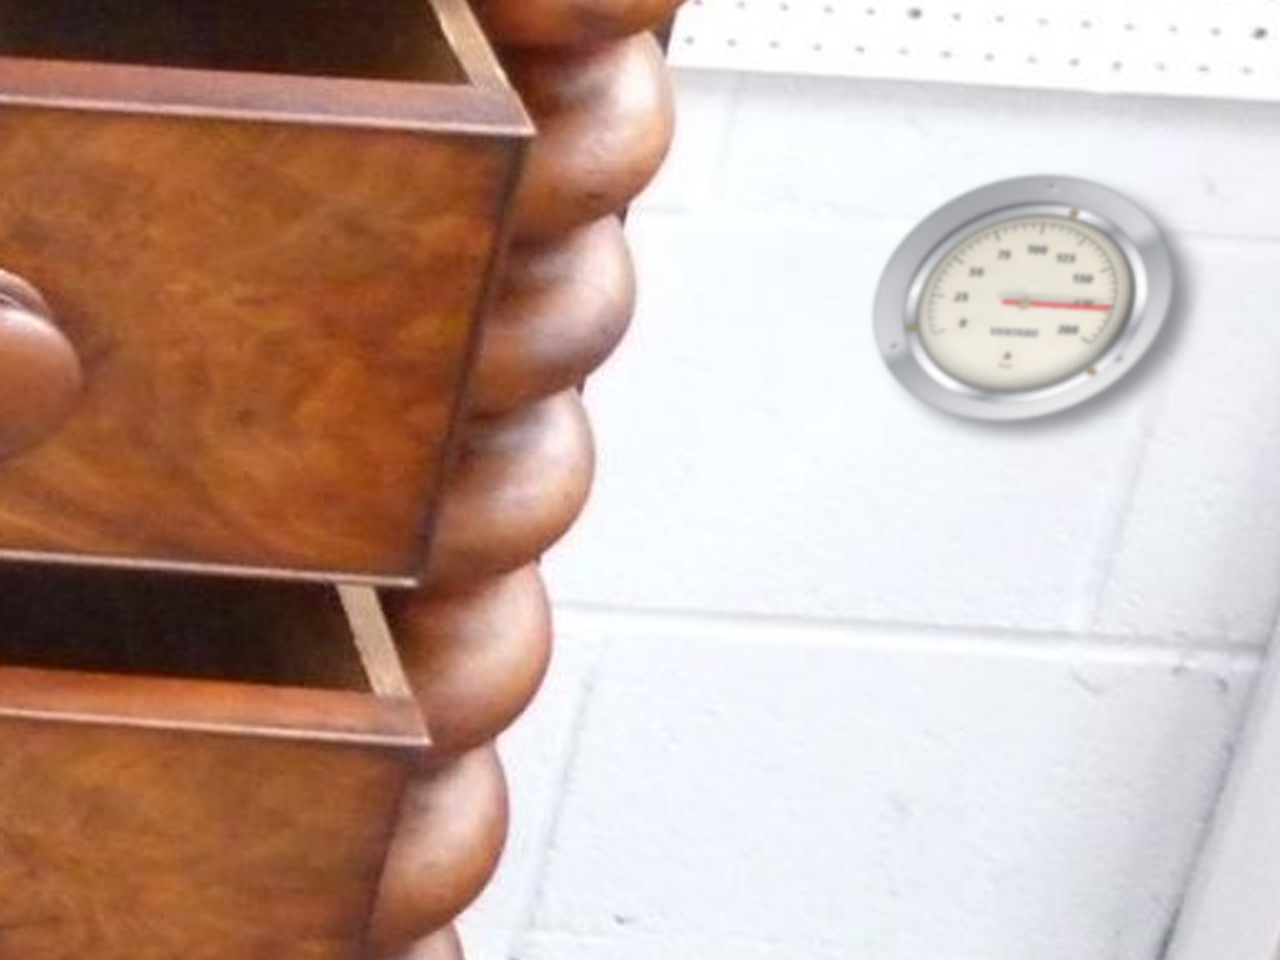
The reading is 175 A
